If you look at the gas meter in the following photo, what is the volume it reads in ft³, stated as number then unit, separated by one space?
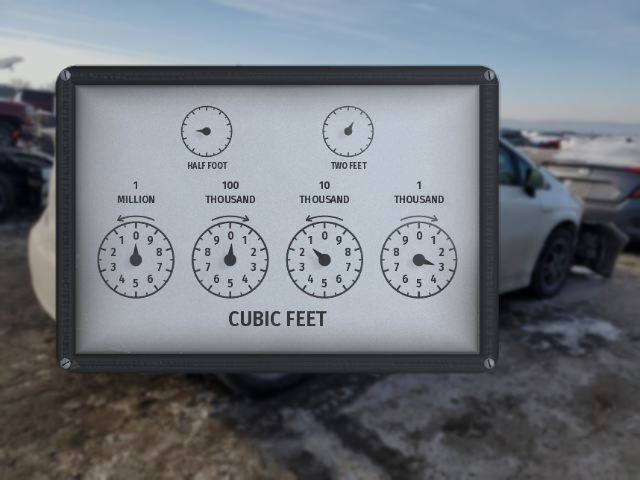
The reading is 1300 ft³
